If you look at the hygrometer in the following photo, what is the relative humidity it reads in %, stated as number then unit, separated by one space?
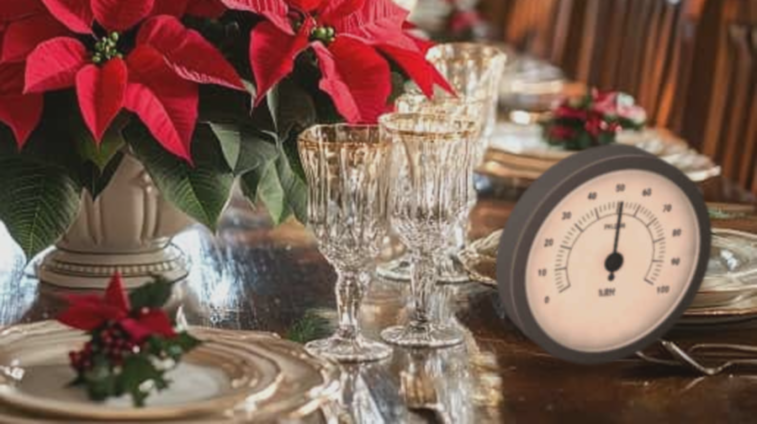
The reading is 50 %
